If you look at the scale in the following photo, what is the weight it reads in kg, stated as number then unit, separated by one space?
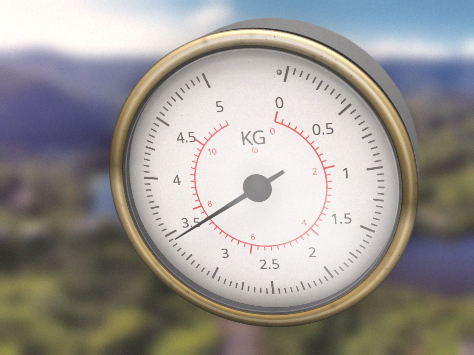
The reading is 3.45 kg
